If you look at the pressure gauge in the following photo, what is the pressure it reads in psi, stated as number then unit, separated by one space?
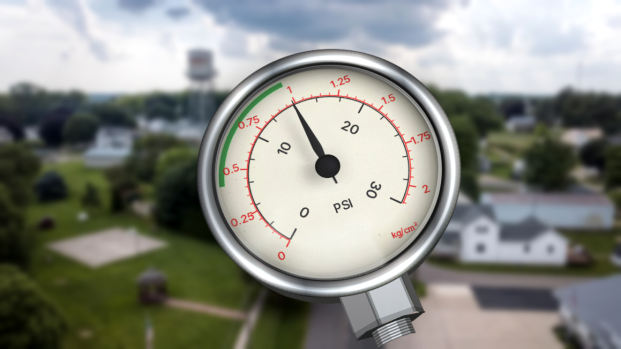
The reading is 14 psi
